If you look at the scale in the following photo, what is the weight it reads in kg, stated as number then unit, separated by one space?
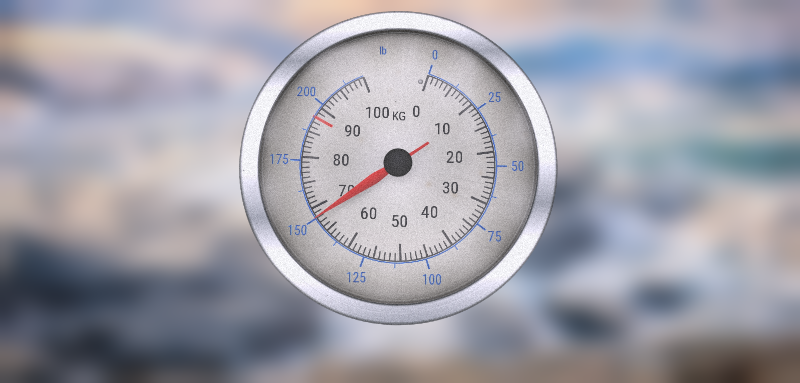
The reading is 68 kg
